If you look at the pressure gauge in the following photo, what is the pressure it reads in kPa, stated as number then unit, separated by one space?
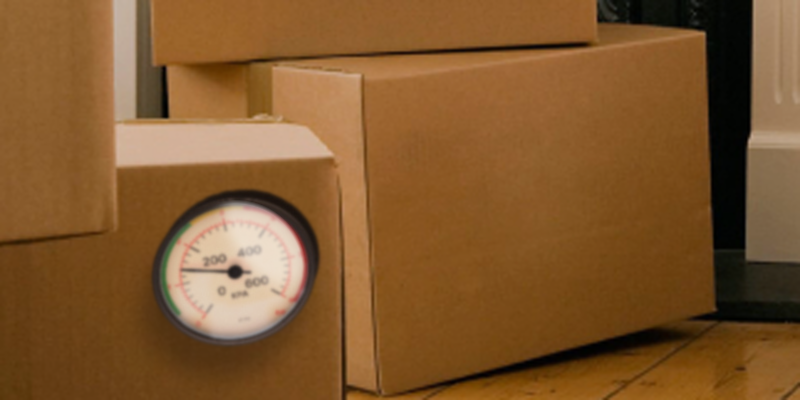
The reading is 140 kPa
